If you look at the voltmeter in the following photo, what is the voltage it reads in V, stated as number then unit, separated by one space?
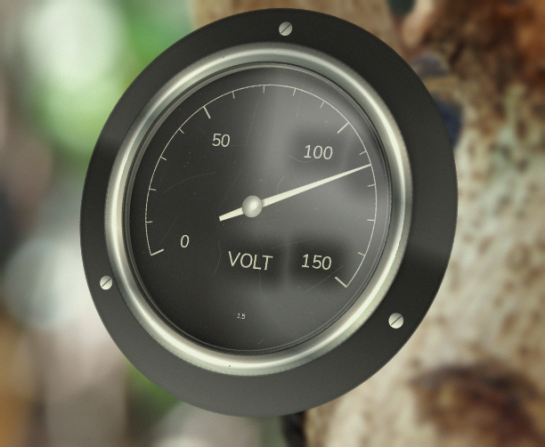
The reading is 115 V
